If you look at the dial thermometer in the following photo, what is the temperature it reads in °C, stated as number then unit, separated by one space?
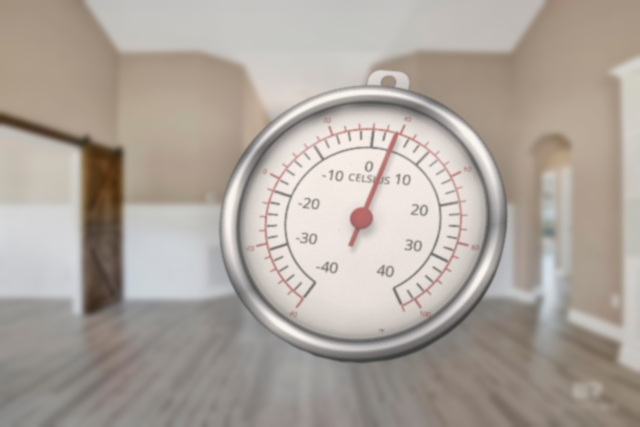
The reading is 4 °C
